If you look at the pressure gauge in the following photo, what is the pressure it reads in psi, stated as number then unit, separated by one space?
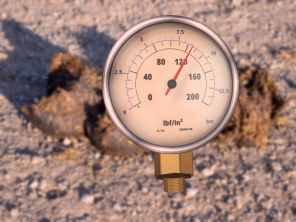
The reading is 125 psi
